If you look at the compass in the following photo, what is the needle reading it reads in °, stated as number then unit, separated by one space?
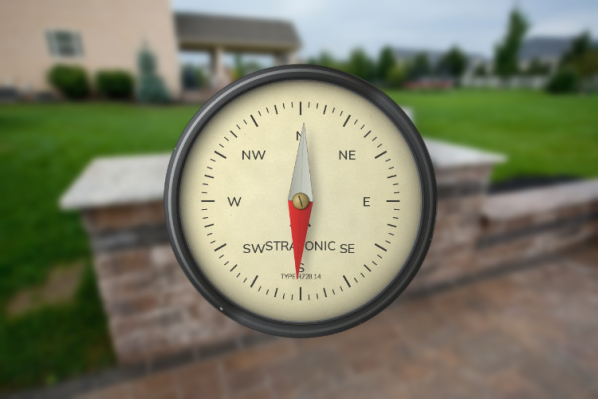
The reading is 182.5 °
